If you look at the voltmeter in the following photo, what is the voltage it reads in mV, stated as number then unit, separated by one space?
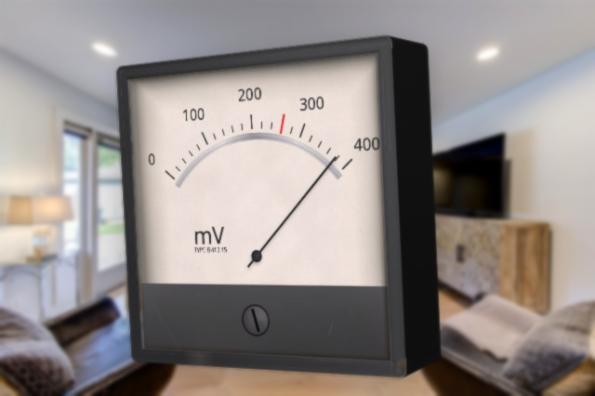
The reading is 380 mV
